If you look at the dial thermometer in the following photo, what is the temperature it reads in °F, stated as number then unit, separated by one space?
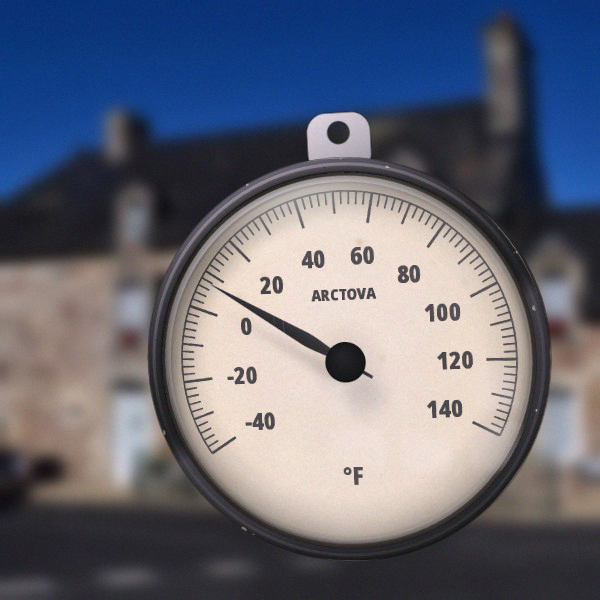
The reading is 8 °F
